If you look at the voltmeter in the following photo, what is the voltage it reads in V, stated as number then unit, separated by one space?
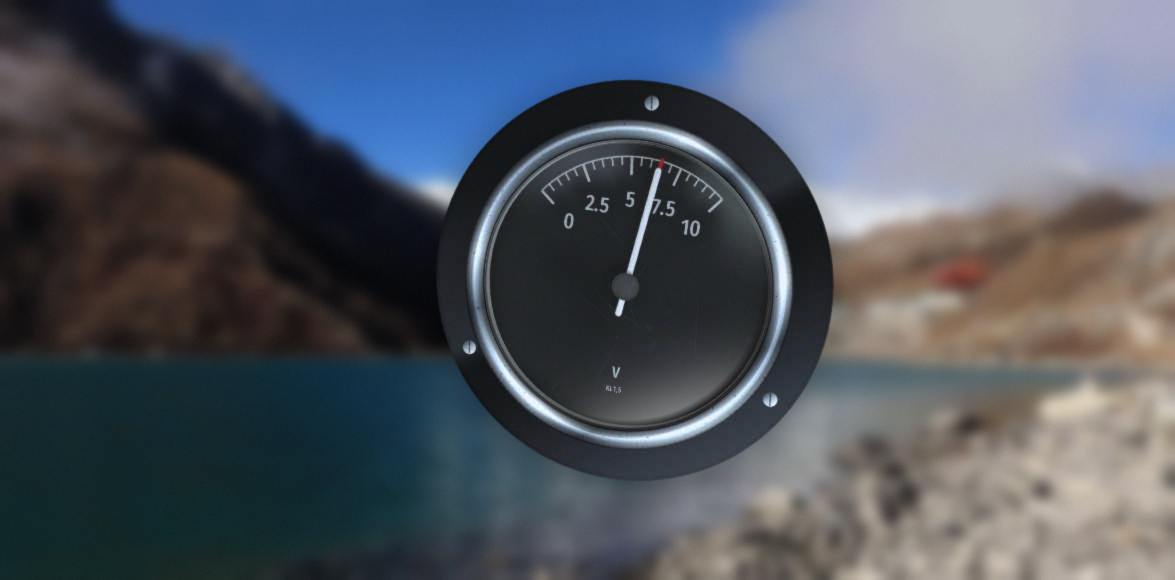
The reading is 6.5 V
